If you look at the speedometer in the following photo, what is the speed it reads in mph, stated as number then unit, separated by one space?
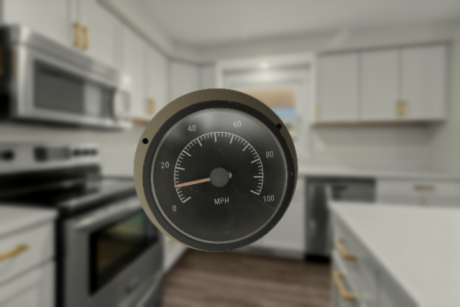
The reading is 10 mph
